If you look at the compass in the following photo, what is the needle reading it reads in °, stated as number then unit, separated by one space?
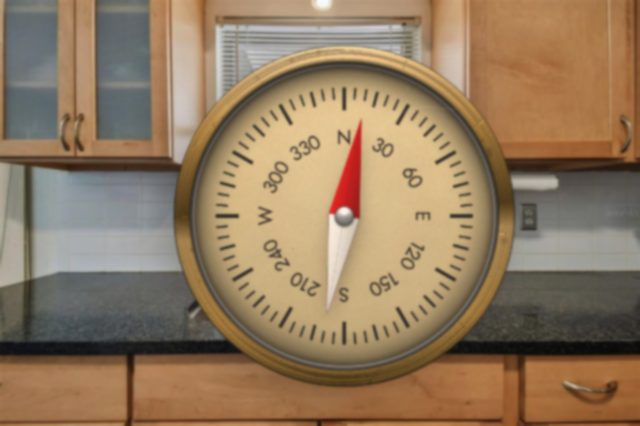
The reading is 10 °
